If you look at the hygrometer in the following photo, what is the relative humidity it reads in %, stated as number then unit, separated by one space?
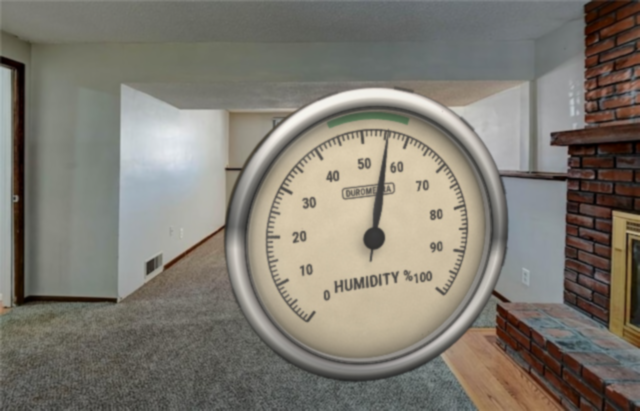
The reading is 55 %
